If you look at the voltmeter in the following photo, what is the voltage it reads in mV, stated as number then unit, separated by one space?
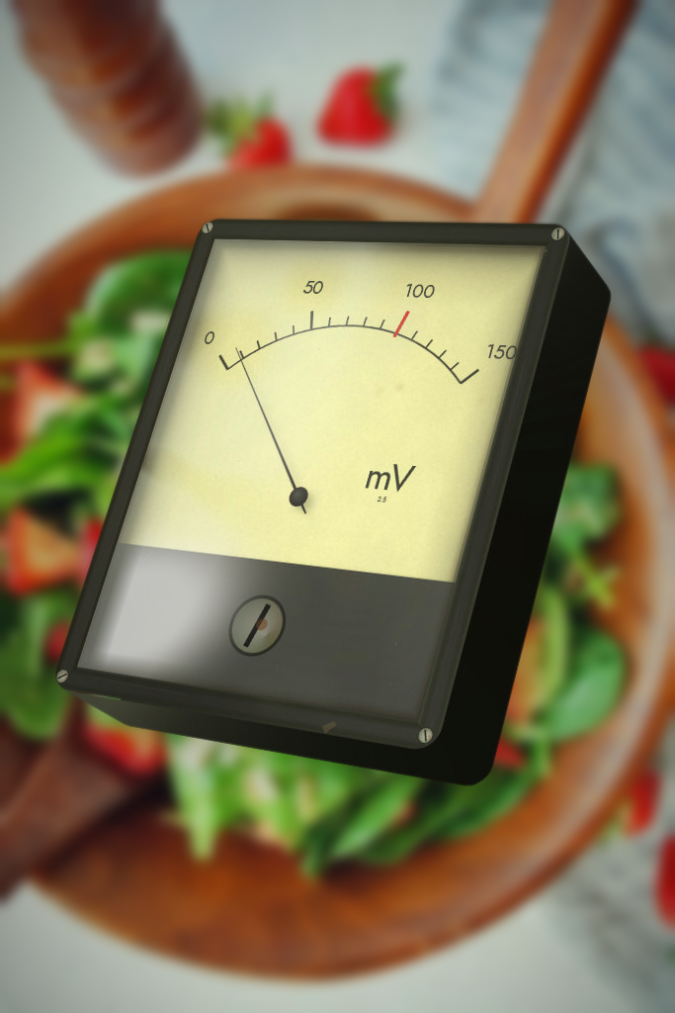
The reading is 10 mV
